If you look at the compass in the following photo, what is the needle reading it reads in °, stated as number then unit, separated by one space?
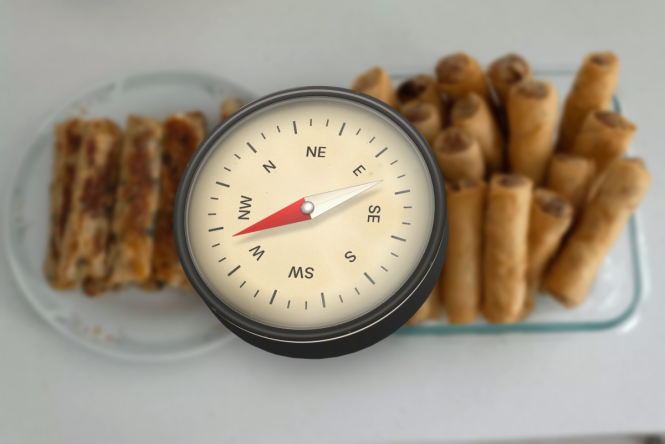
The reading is 290 °
